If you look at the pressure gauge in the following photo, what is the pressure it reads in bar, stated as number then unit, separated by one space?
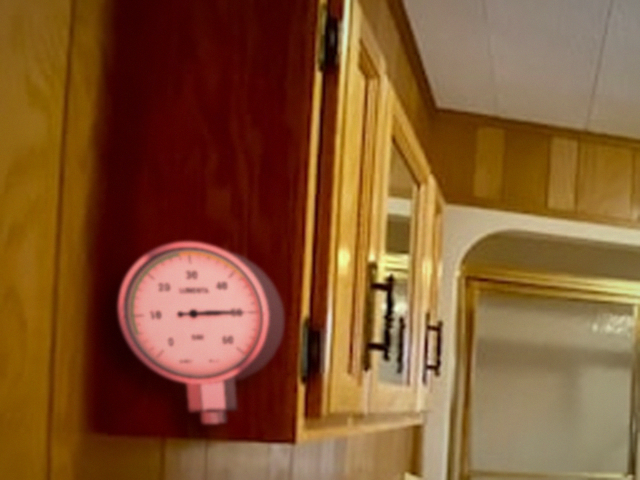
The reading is 50 bar
